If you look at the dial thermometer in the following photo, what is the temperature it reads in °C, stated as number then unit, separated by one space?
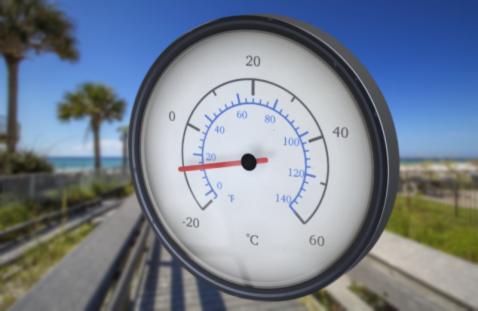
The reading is -10 °C
